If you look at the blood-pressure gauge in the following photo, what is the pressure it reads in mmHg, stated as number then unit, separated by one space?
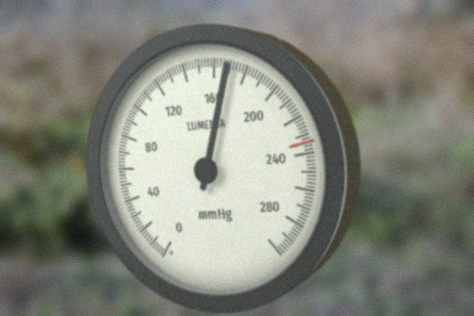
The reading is 170 mmHg
